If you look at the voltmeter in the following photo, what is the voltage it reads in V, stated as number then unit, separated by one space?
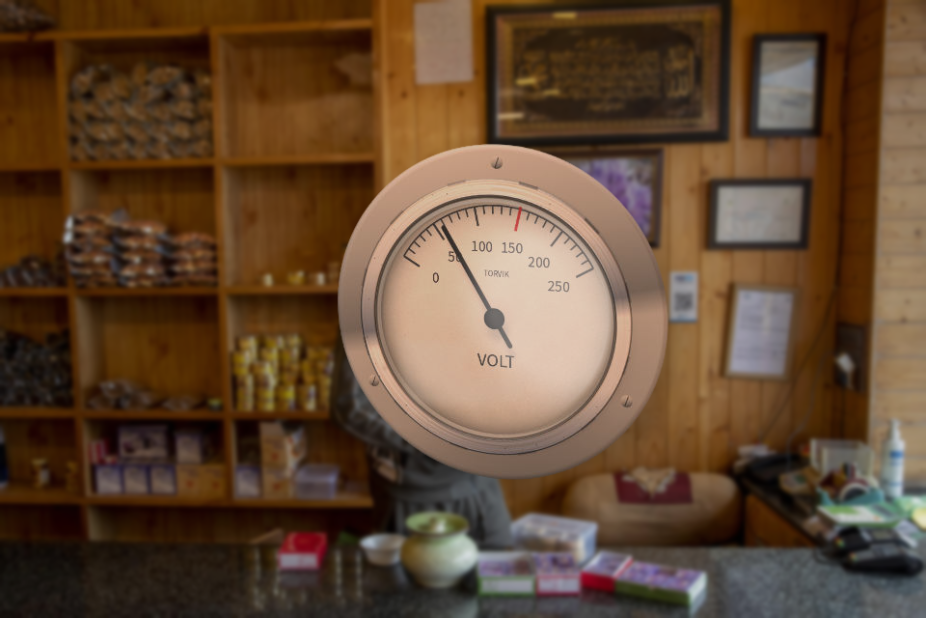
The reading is 60 V
